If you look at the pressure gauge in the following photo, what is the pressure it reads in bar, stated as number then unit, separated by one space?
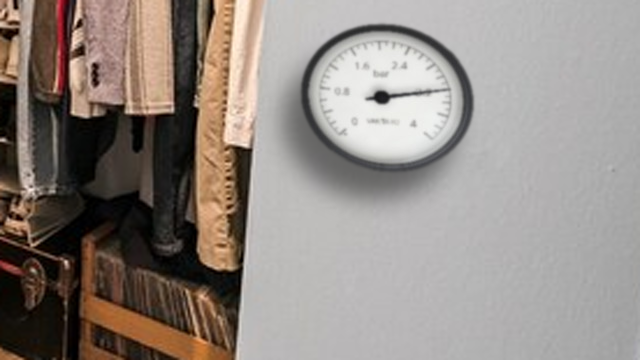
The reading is 3.2 bar
